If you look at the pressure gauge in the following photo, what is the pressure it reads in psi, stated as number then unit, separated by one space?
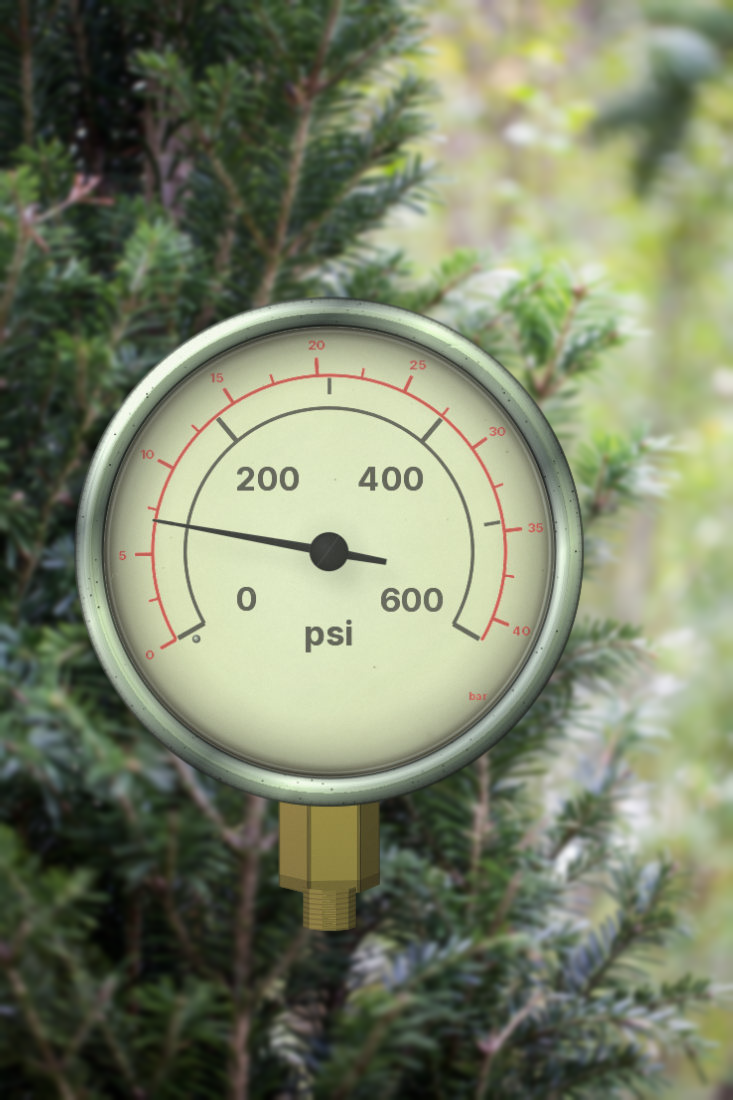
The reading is 100 psi
